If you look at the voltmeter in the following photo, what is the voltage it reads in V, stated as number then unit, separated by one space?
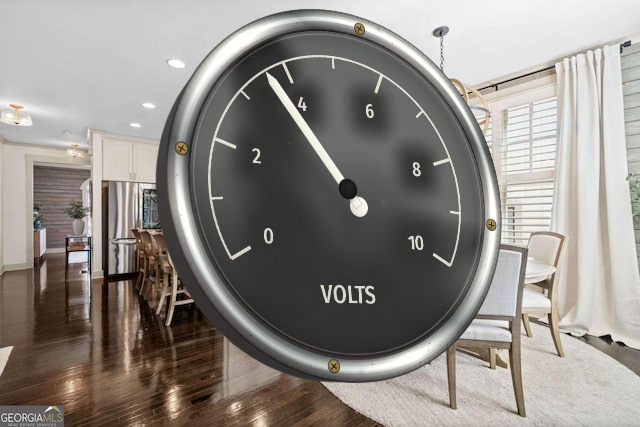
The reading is 3.5 V
